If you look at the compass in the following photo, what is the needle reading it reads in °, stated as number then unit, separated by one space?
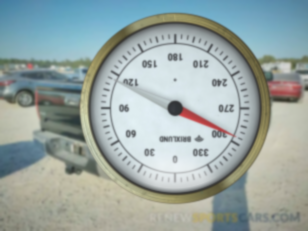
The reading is 295 °
